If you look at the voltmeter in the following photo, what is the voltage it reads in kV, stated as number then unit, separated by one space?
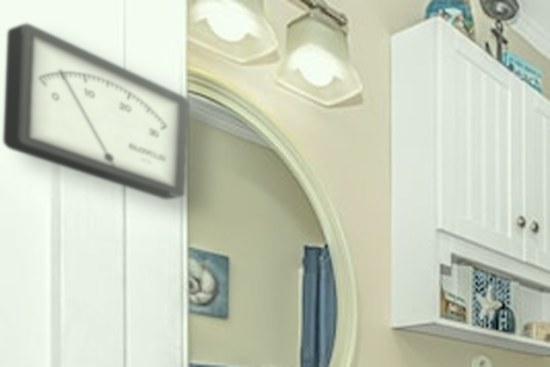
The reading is 5 kV
